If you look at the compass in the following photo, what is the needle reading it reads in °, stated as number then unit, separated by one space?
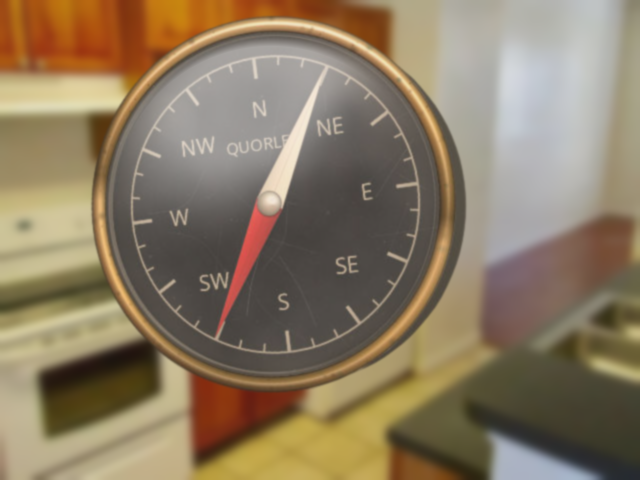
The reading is 210 °
